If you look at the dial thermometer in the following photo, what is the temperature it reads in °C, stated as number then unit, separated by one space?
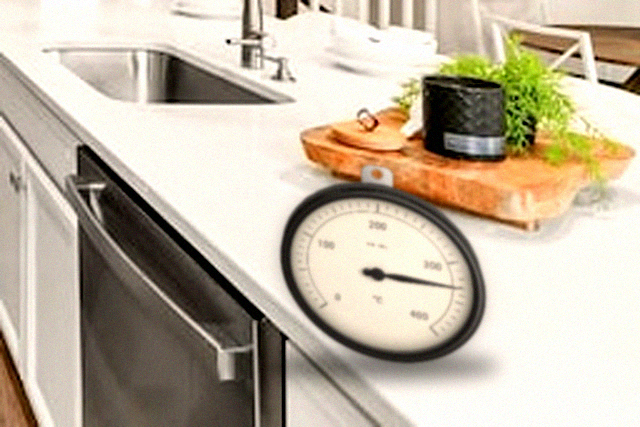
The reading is 330 °C
